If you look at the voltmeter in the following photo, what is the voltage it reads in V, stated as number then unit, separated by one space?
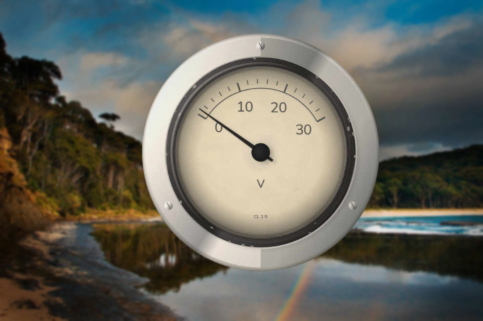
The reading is 1 V
